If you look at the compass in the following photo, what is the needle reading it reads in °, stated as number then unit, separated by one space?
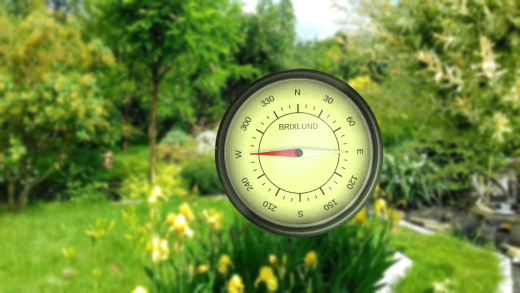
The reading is 270 °
